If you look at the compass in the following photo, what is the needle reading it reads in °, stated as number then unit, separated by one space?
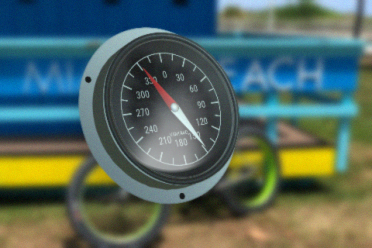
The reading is 330 °
